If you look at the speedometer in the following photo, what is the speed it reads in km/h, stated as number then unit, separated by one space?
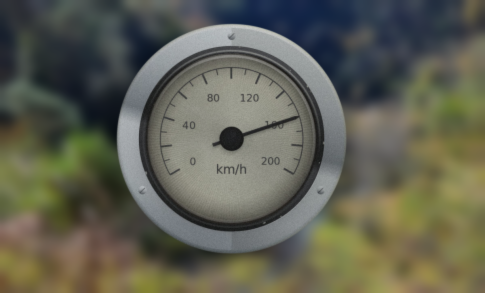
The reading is 160 km/h
